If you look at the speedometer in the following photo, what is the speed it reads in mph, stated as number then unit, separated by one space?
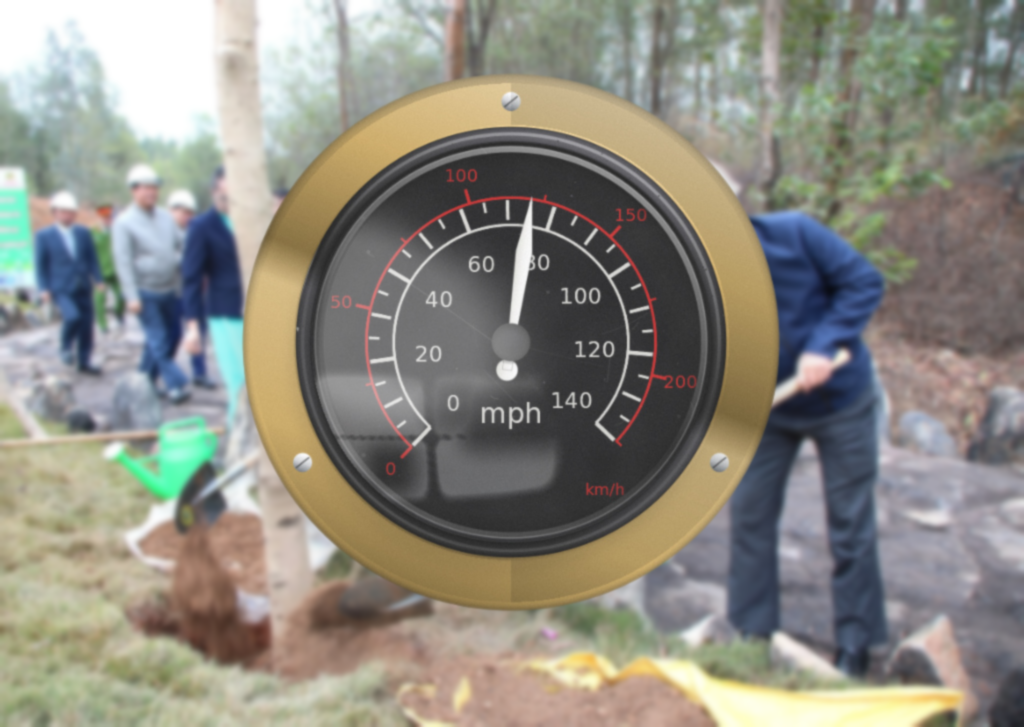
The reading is 75 mph
